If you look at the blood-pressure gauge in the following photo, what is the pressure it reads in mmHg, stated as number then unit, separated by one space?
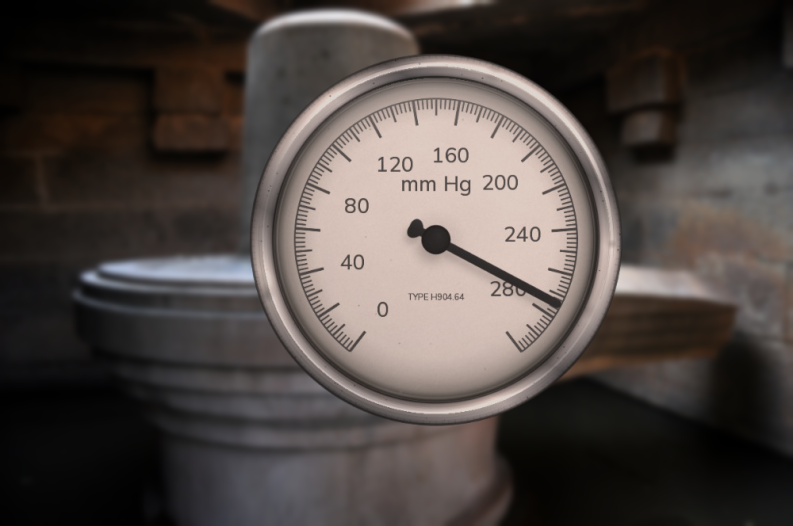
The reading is 274 mmHg
